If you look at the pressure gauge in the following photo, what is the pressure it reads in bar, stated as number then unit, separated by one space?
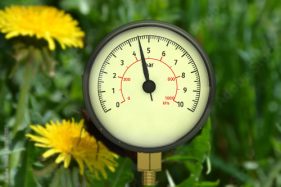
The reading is 4.5 bar
